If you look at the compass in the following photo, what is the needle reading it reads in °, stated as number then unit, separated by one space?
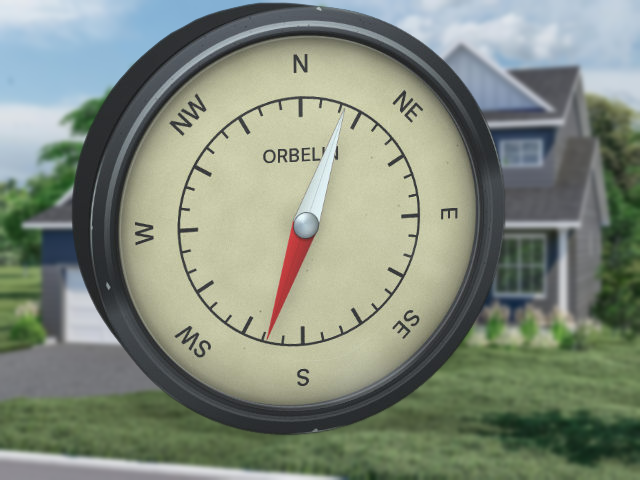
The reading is 200 °
